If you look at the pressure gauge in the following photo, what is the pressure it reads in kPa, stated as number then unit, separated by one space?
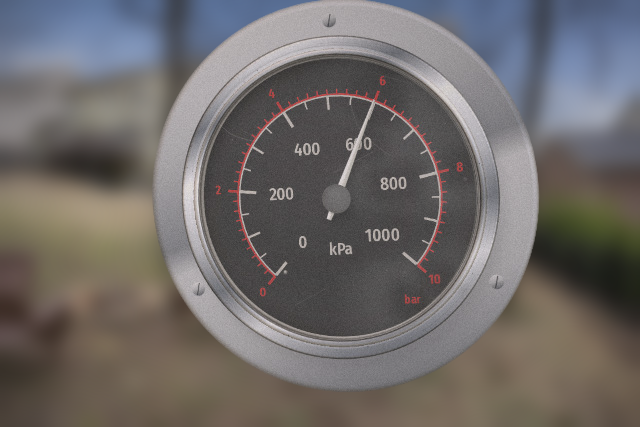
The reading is 600 kPa
